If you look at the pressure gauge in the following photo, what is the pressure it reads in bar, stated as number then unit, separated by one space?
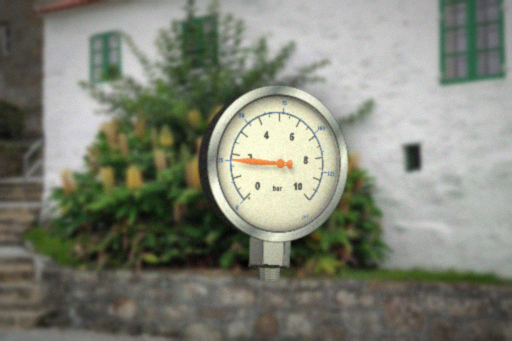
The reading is 1.75 bar
